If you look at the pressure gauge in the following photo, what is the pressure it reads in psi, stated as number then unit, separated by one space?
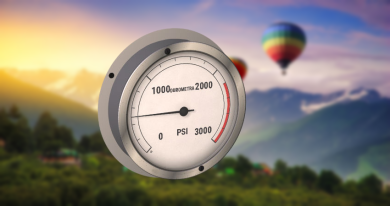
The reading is 500 psi
